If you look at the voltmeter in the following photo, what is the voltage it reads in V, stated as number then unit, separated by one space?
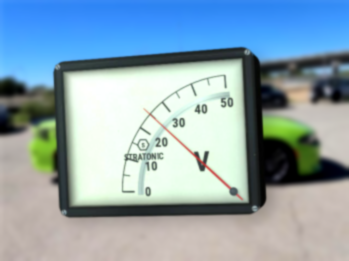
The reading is 25 V
